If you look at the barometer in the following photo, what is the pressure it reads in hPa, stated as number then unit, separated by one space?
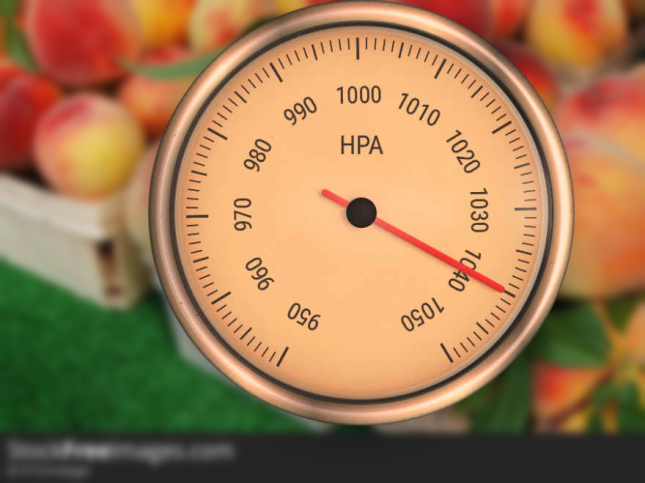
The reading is 1040 hPa
